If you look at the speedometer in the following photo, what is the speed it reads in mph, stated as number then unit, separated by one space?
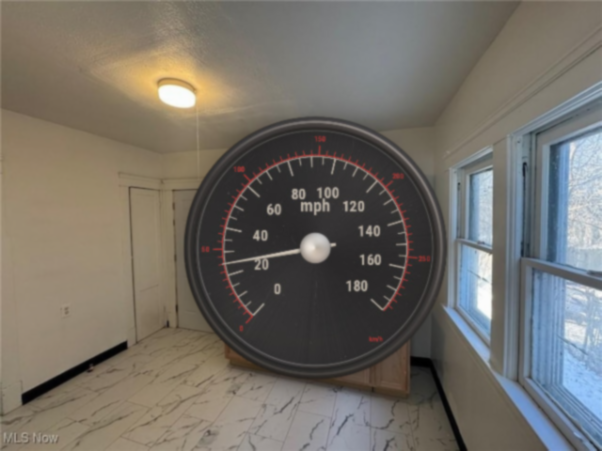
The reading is 25 mph
